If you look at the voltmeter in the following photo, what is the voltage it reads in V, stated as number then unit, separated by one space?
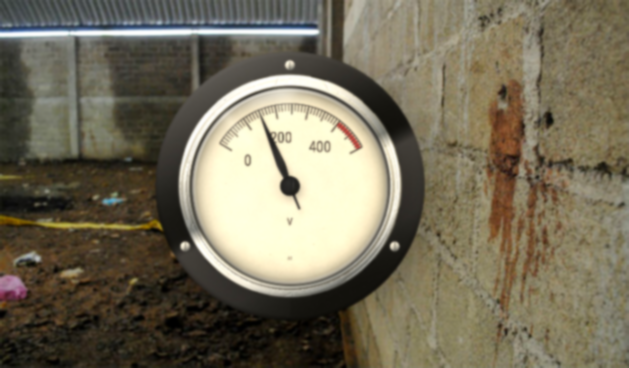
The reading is 150 V
